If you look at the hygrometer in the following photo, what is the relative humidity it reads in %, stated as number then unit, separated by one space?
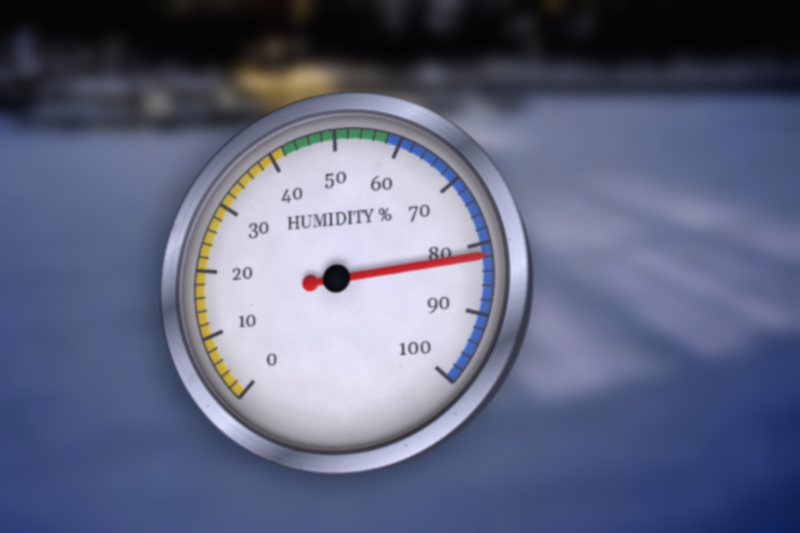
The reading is 82 %
